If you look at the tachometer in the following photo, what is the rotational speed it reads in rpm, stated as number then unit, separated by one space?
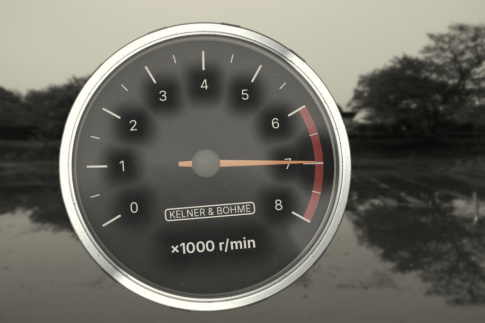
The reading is 7000 rpm
